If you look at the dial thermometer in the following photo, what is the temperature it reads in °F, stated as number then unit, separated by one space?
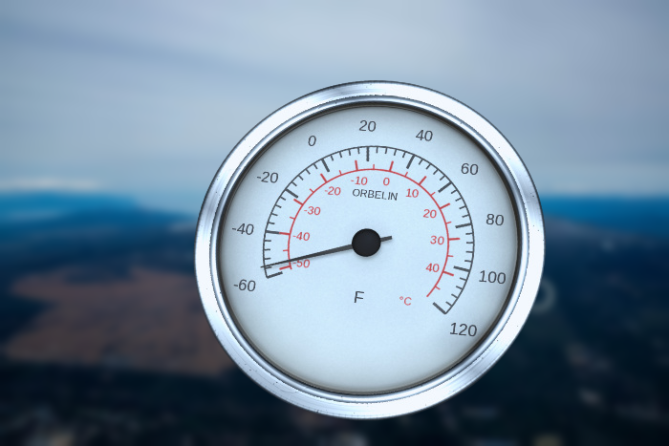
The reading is -56 °F
